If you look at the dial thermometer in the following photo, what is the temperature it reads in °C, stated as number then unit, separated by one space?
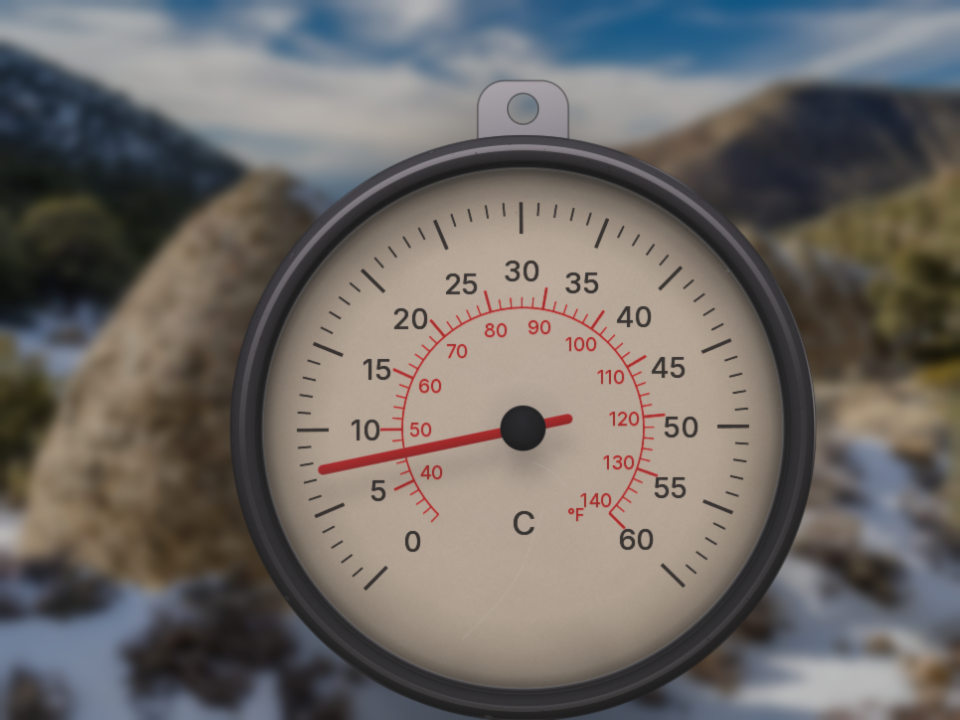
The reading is 7.5 °C
